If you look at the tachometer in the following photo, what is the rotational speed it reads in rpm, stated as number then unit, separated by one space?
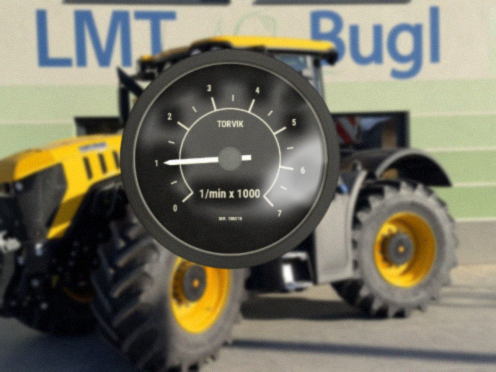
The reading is 1000 rpm
